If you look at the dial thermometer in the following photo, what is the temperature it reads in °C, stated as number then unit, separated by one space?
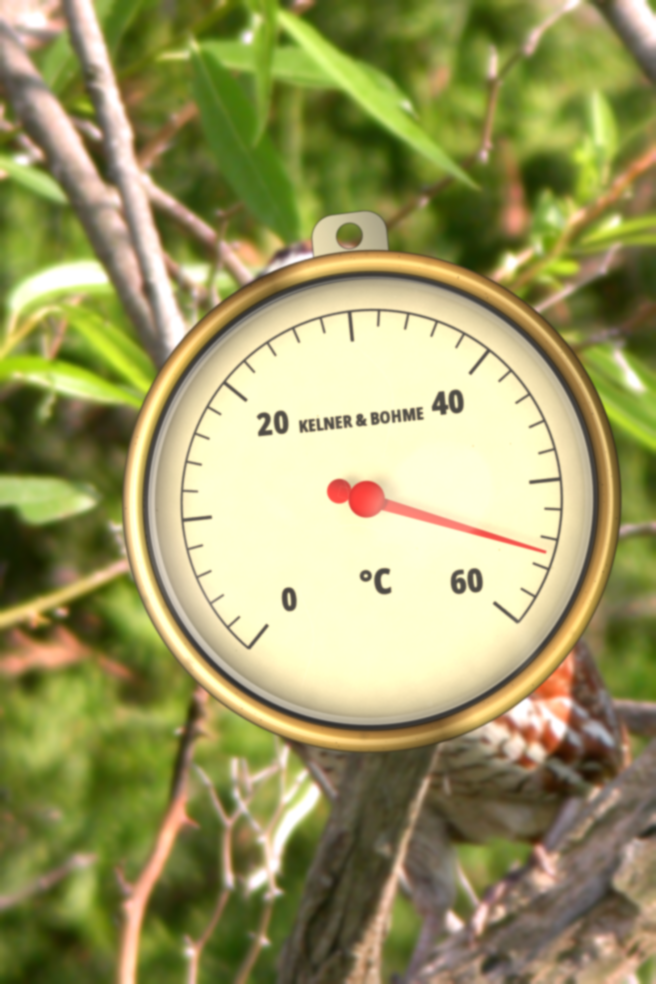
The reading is 55 °C
